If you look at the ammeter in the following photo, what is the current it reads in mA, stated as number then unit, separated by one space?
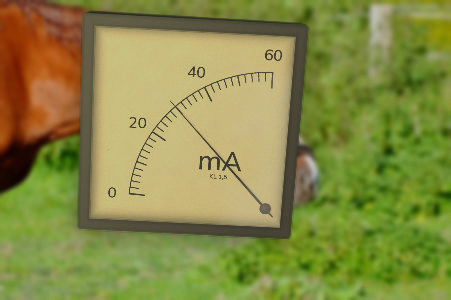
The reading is 30 mA
